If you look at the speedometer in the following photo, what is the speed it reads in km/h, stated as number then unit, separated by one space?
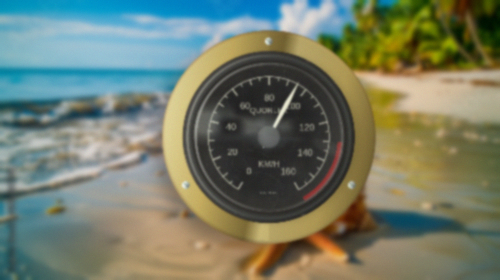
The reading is 95 km/h
